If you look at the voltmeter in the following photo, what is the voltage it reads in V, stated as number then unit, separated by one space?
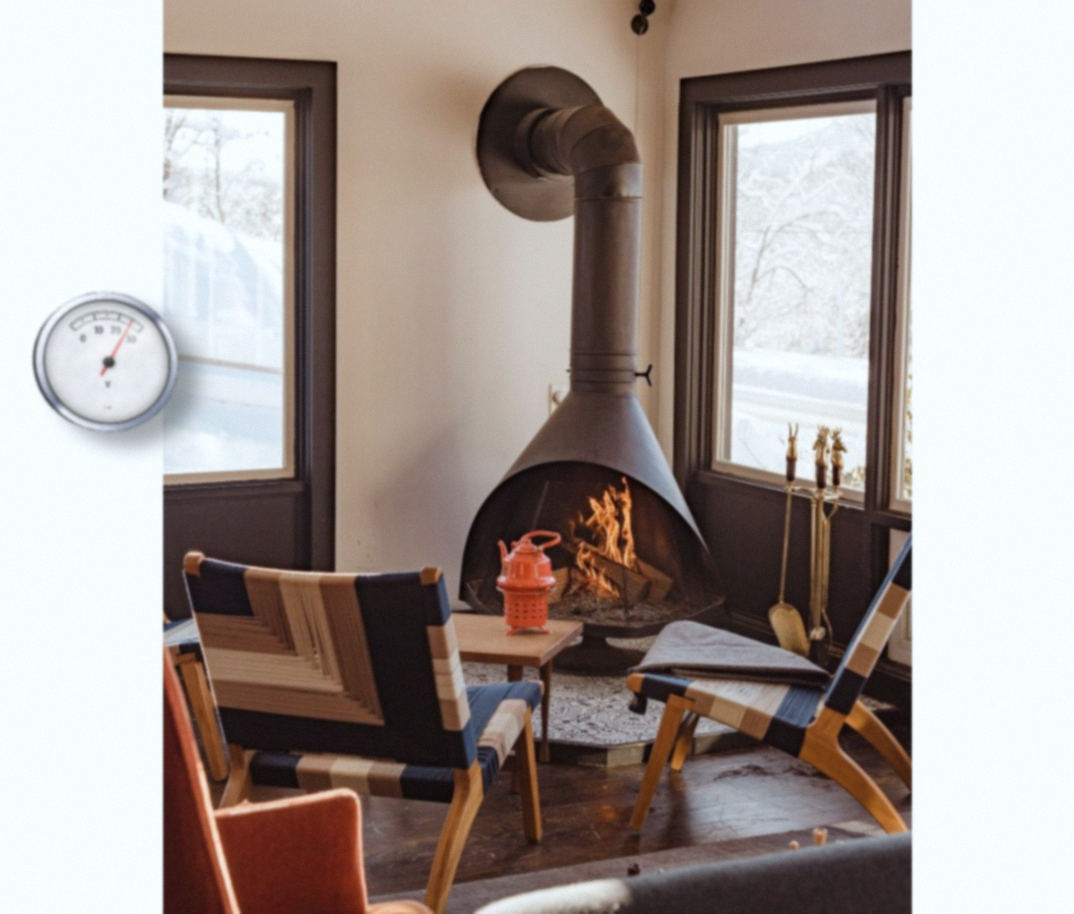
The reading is 25 V
